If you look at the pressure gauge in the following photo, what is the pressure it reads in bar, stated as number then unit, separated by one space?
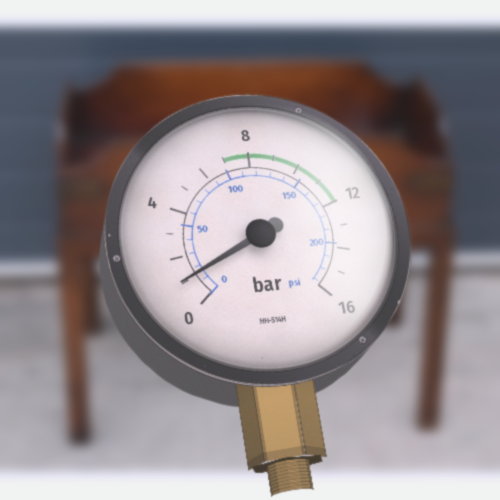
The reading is 1 bar
